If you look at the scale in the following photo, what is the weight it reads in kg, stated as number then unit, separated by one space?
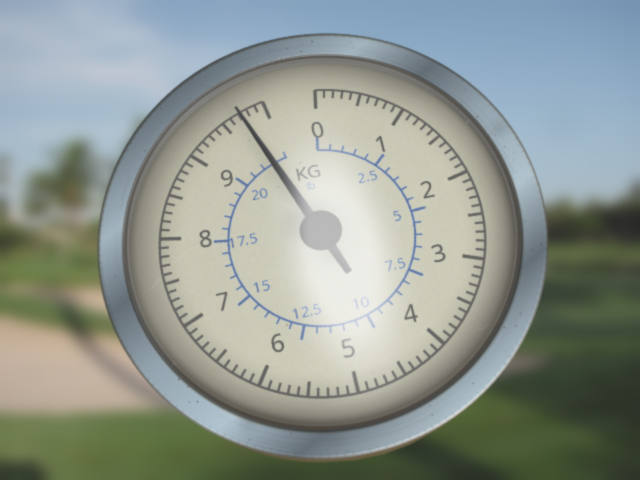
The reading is 9.7 kg
